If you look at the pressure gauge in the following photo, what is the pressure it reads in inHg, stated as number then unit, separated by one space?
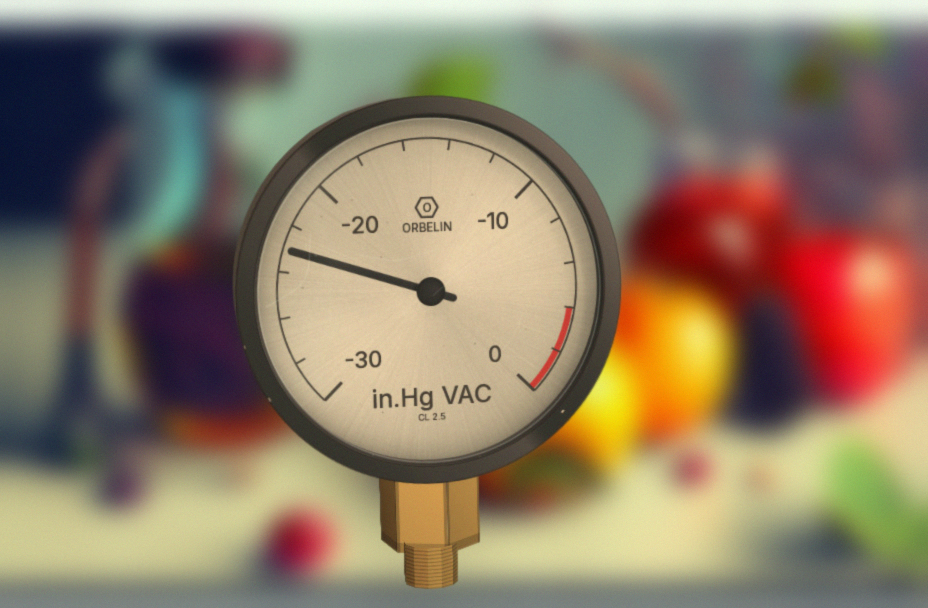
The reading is -23 inHg
